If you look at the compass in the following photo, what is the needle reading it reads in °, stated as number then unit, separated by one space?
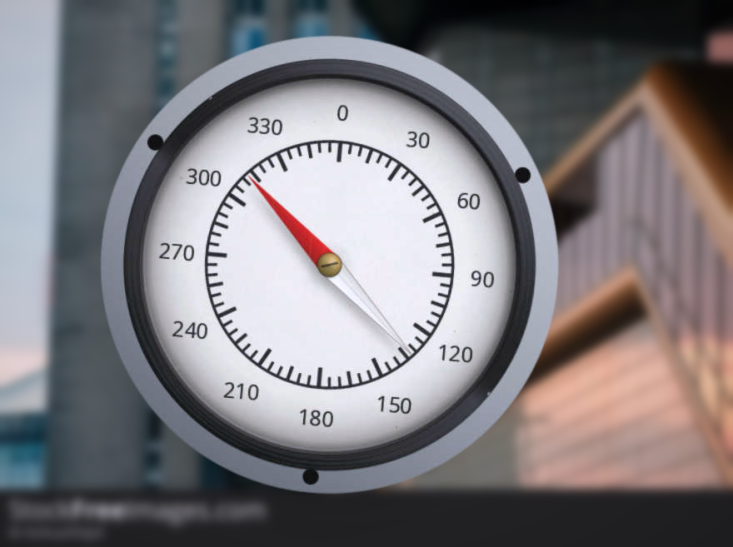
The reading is 312.5 °
